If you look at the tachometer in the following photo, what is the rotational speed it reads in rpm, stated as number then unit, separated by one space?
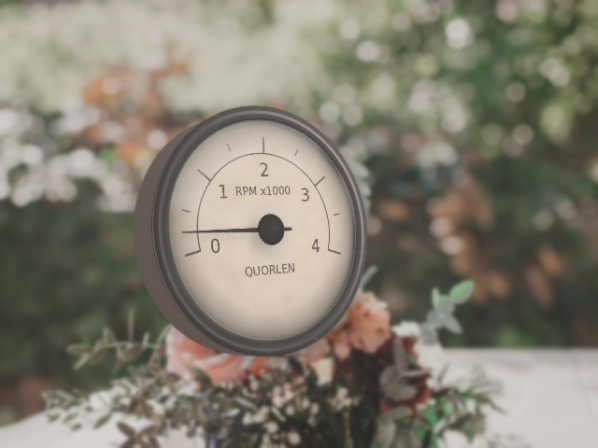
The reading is 250 rpm
